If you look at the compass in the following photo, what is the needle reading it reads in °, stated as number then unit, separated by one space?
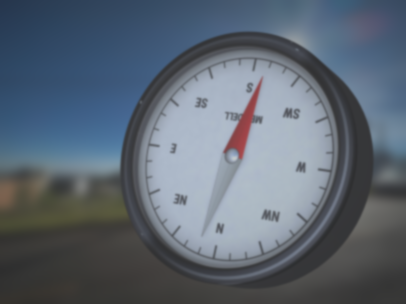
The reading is 190 °
